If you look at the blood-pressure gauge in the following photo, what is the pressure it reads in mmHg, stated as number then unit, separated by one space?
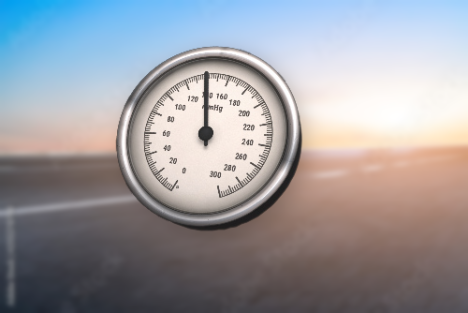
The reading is 140 mmHg
